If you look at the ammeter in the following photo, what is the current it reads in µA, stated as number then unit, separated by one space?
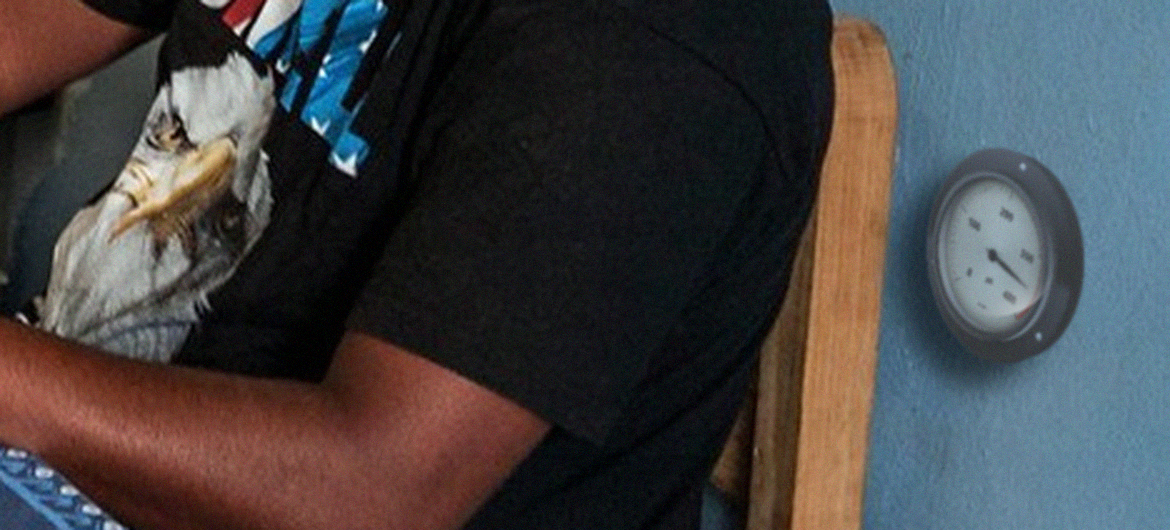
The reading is 350 µA
